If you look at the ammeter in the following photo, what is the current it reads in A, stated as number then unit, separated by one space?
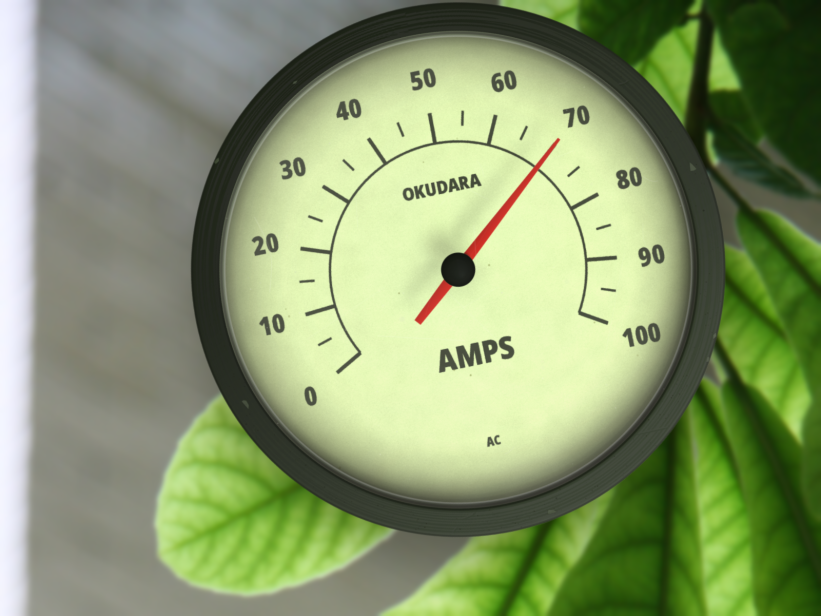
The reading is 70 A
